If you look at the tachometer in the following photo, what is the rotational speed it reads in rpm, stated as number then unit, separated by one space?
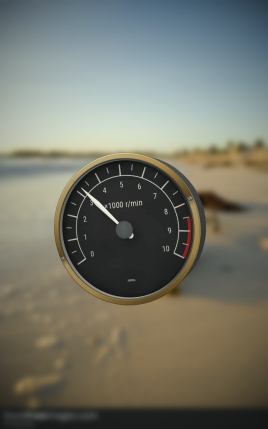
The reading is 3250 rpm
